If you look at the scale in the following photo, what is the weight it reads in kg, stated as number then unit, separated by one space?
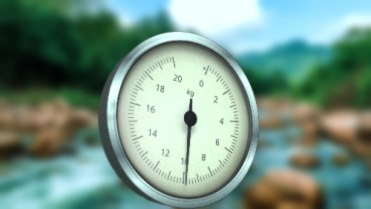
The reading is 10 kg
